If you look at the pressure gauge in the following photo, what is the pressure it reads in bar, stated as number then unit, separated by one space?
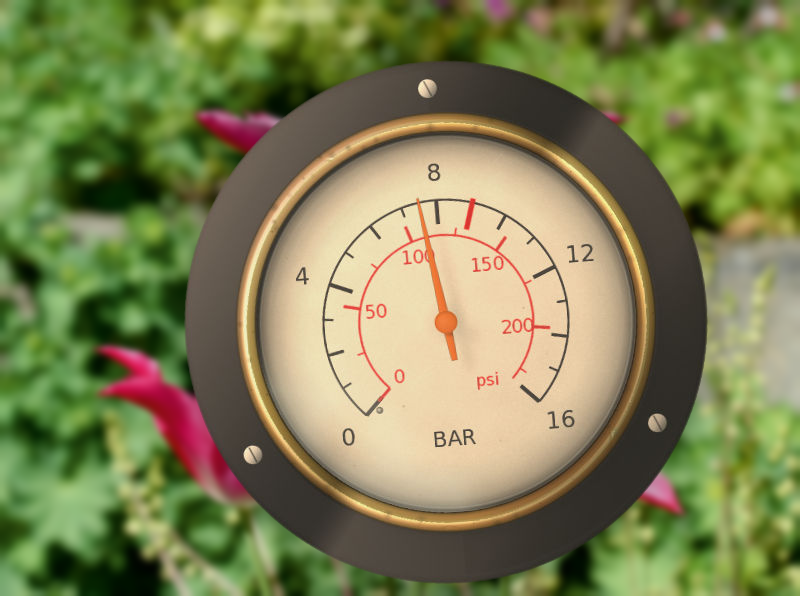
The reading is 7.5 bar
